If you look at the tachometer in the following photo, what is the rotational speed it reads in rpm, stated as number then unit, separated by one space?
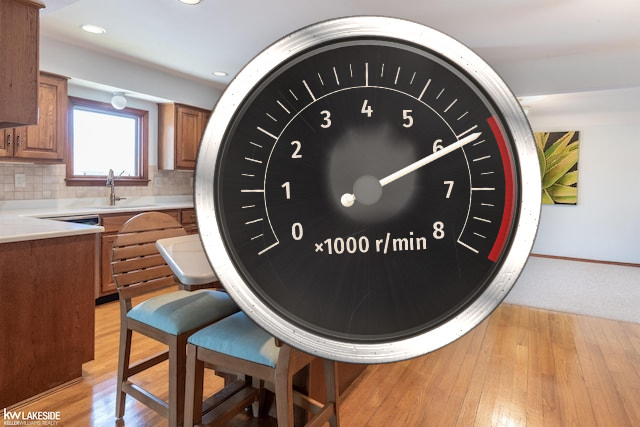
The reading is 6125 rpm
